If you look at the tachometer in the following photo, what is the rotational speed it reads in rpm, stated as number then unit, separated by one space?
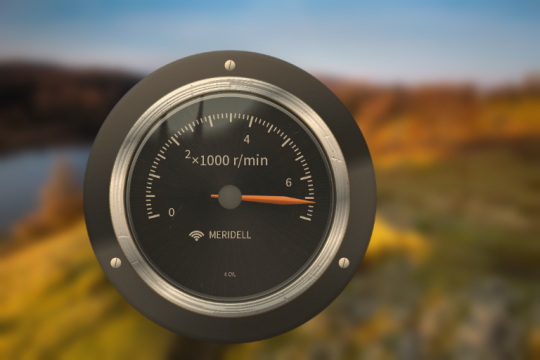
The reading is 6600 rpm
